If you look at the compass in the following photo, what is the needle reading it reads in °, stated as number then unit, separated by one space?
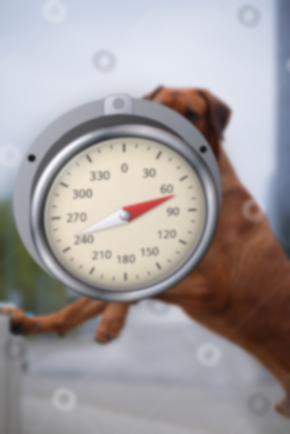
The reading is 70 °
